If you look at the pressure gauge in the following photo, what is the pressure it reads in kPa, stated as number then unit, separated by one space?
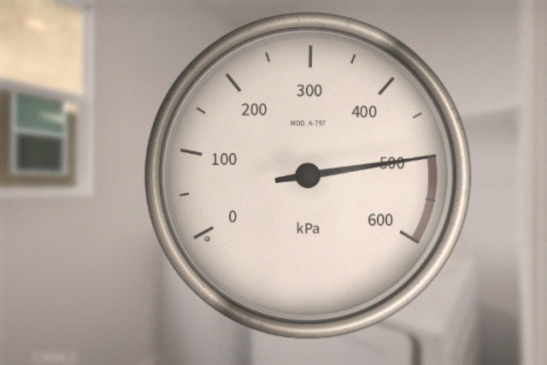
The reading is 500 kPa
